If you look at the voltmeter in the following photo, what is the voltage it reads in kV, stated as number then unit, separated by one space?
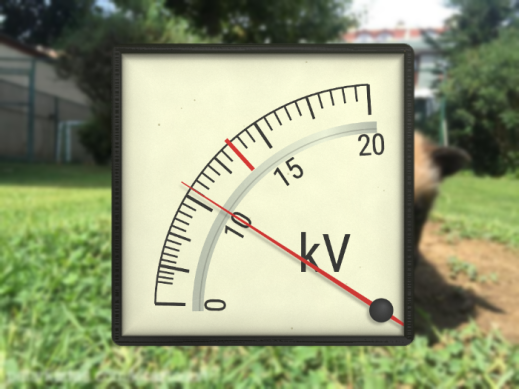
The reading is 10.5 kV
